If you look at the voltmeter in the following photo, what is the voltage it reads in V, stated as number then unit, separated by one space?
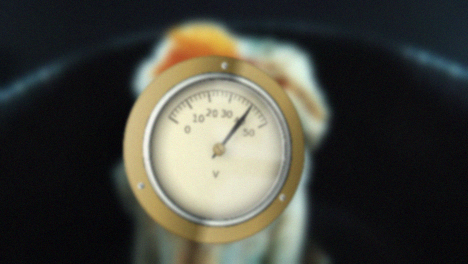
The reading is 40 V
